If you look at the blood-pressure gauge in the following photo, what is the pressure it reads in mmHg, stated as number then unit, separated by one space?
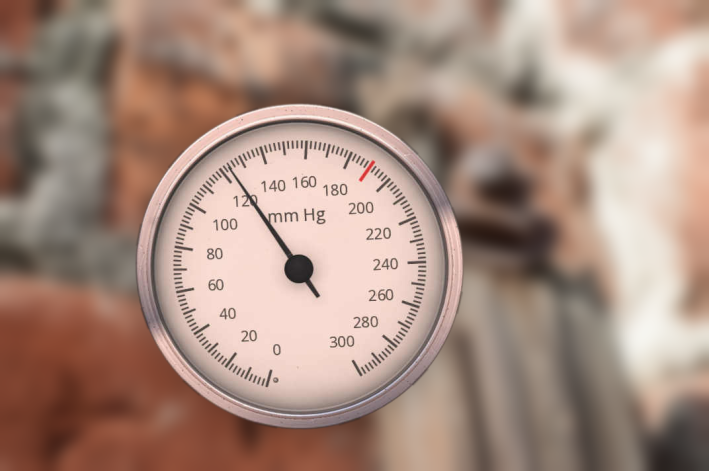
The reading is 124 mmHg
